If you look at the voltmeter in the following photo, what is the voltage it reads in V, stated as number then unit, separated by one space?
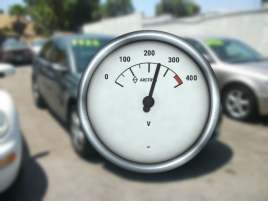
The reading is 250 V
